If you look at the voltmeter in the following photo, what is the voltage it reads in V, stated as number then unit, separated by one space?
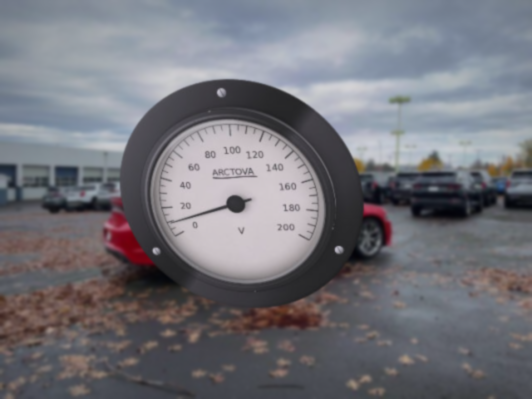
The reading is 10 V
